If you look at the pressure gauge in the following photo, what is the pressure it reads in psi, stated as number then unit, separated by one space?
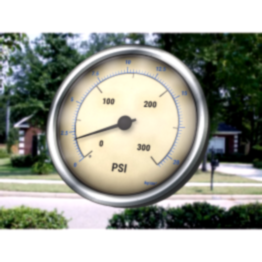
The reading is 25 psi
